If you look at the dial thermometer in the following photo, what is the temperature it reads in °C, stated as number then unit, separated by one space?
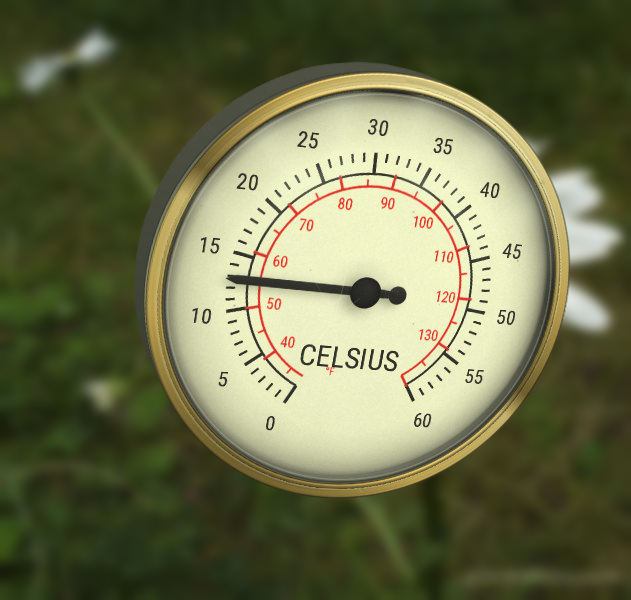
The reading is 13 °C
